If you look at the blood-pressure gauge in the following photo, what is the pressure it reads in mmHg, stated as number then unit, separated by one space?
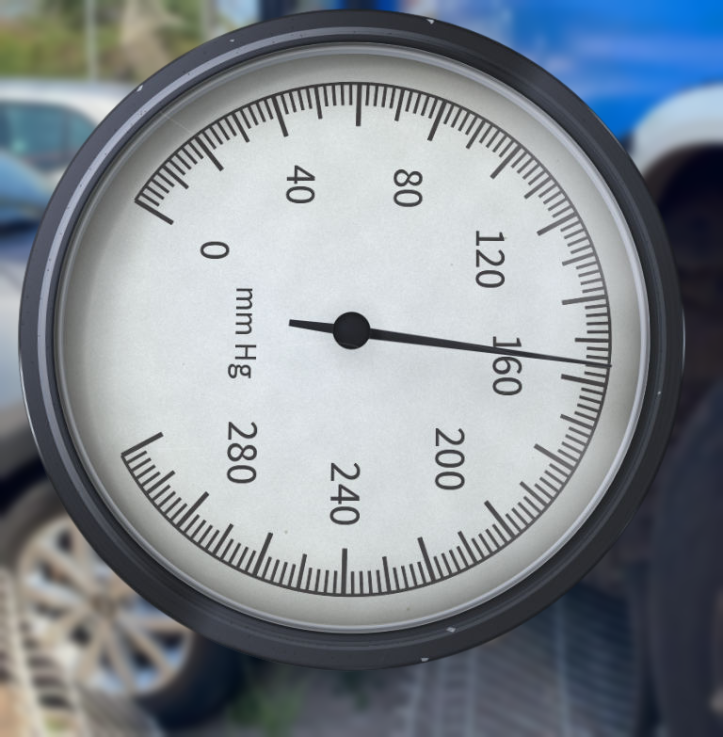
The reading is 156 mmHg
